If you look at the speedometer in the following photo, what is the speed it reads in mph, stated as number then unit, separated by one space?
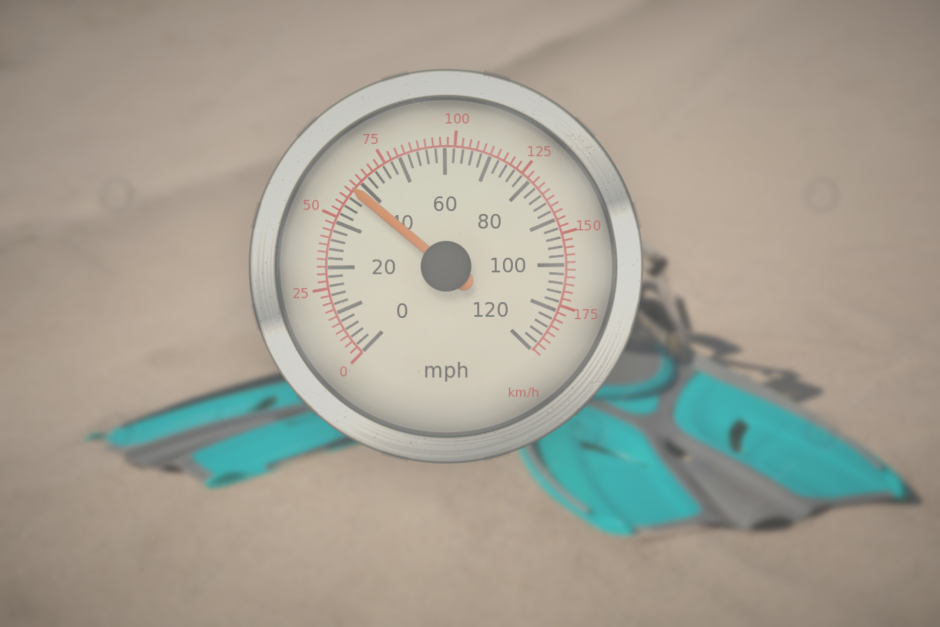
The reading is 38 mph
